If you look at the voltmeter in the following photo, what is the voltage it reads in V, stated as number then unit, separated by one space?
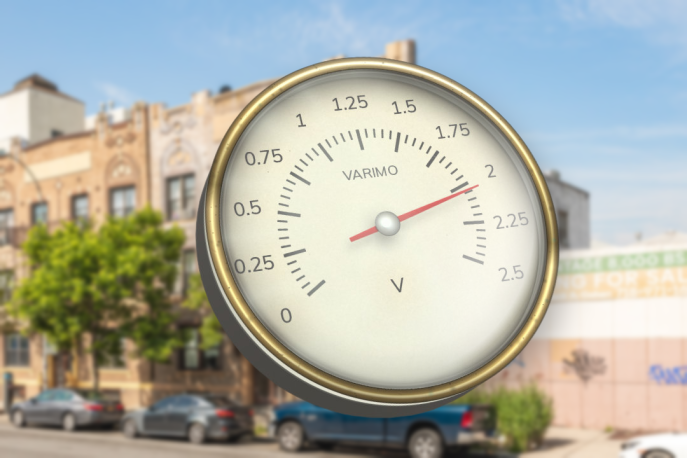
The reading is 2.05 V
